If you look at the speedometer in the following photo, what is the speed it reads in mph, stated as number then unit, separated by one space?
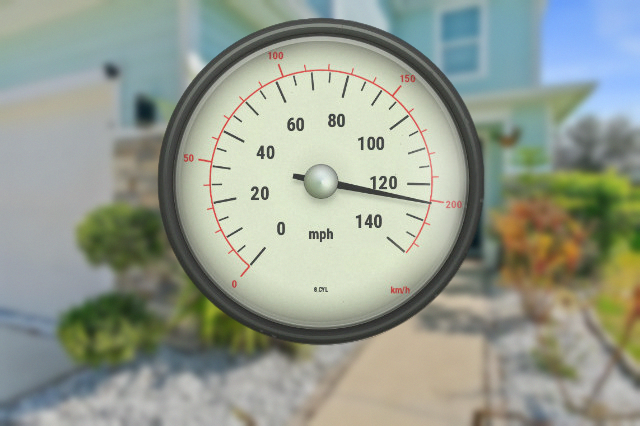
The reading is 125 mph
